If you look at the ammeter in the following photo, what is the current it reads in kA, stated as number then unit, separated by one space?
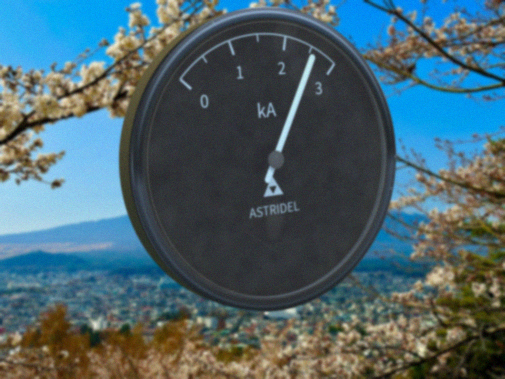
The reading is 2.5 kA
